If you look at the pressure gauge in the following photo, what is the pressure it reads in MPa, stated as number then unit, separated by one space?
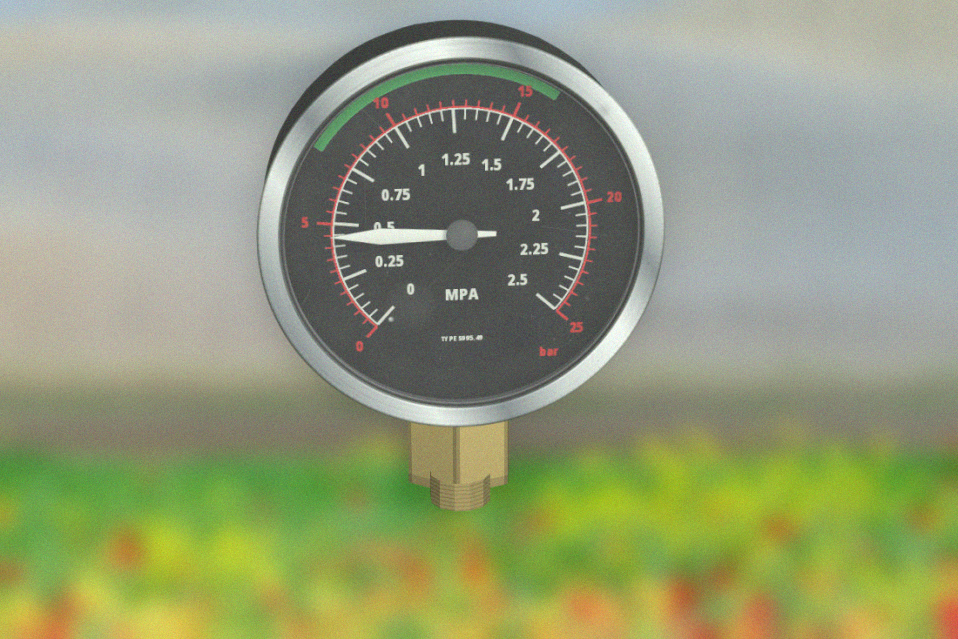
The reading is 0.45 MPa
